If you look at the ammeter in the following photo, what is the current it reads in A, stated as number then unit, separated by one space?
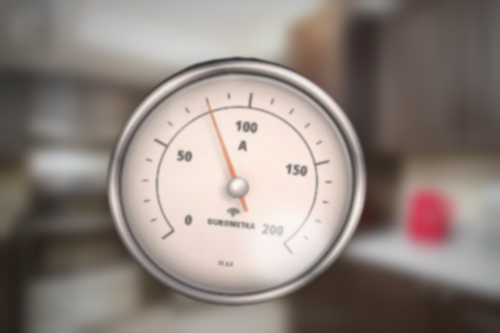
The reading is 80 A
